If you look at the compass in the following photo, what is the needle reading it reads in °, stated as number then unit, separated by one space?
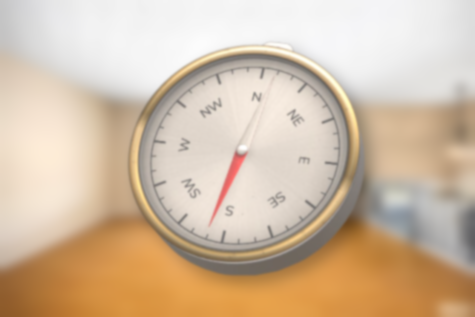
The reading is 190 °
